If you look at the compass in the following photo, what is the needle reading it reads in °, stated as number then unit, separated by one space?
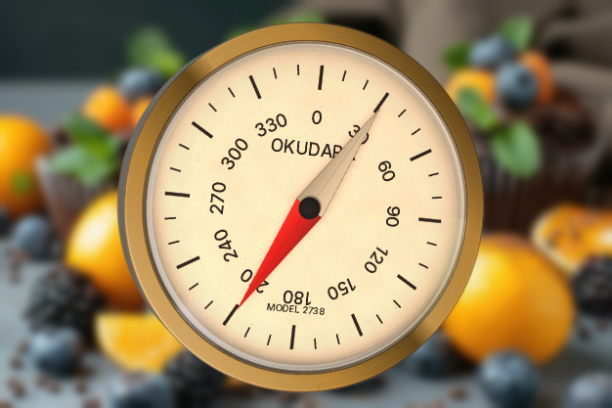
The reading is 210 °
